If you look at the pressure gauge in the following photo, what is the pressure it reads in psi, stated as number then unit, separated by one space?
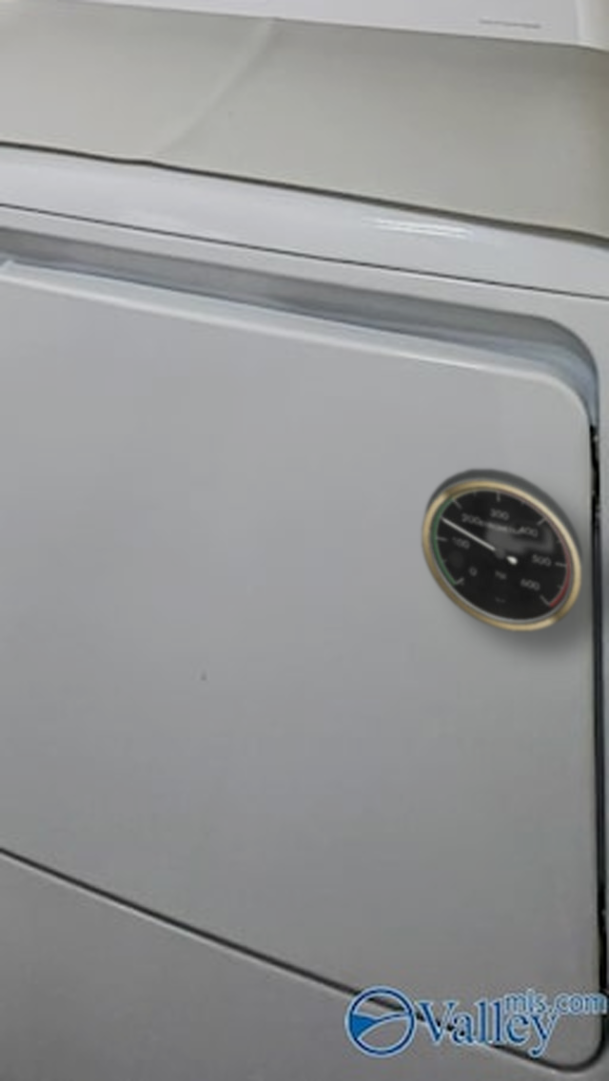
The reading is 150 psi
